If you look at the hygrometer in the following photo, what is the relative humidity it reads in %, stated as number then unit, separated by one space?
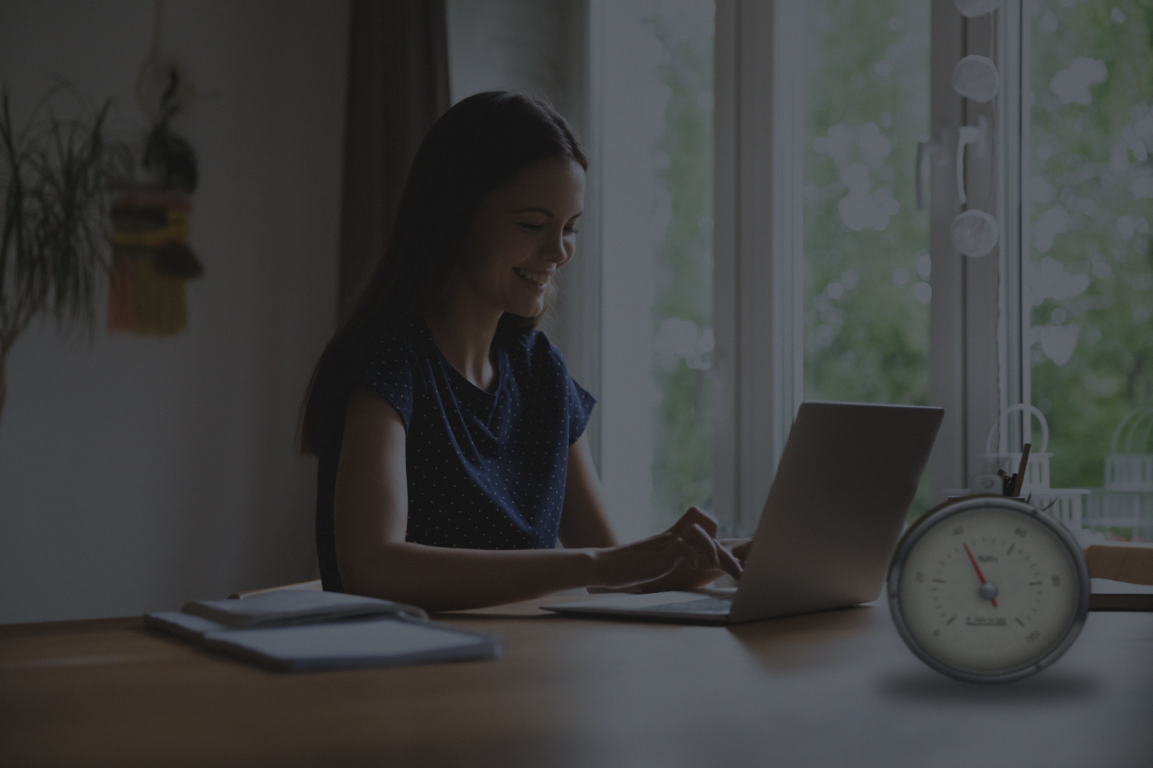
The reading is 40 %
